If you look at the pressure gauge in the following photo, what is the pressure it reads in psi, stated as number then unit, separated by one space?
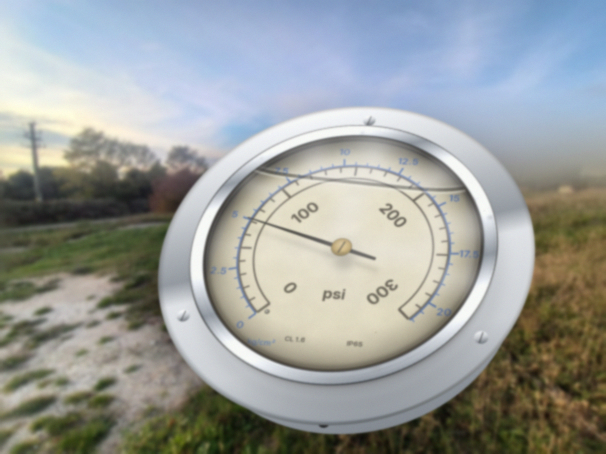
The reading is 70 psi
